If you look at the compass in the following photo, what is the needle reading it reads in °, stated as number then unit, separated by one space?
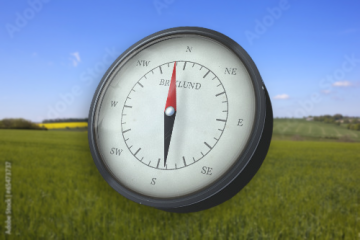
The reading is 350 °
